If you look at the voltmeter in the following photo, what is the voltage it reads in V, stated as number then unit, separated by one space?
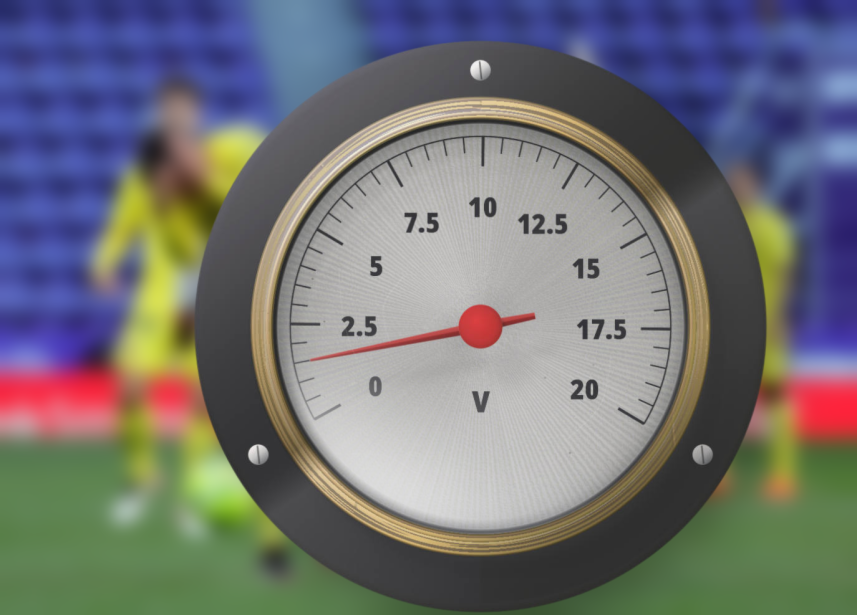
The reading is 1.5 V
